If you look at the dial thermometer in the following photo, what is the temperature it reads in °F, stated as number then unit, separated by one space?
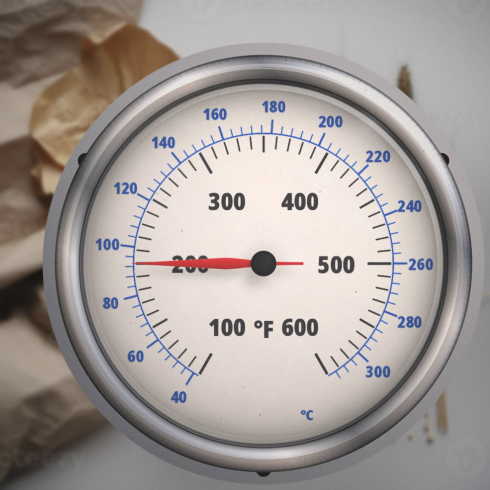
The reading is 200 °F
